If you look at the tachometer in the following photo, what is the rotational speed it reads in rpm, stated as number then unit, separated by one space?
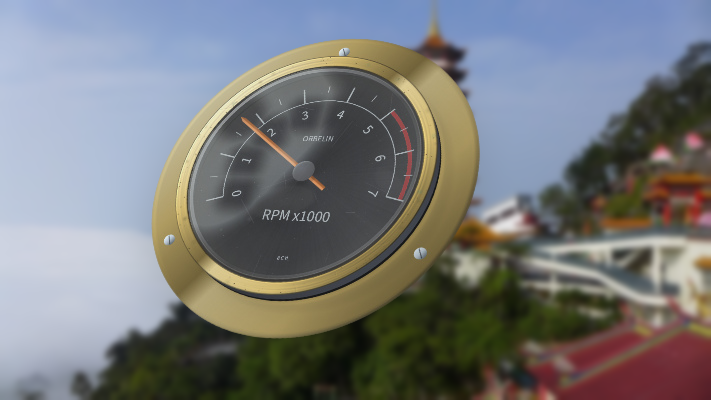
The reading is 1750 rpm
